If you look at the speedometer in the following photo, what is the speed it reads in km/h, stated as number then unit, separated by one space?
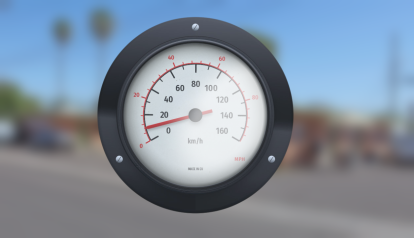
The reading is 10 km/h
